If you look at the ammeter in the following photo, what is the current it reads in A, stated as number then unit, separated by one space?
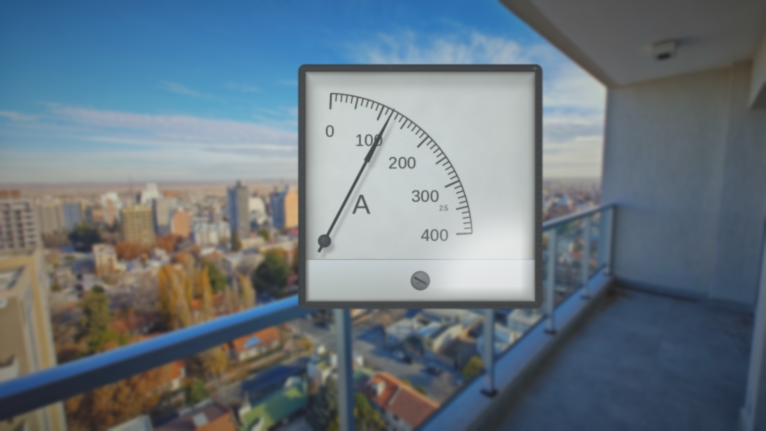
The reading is 120 A
